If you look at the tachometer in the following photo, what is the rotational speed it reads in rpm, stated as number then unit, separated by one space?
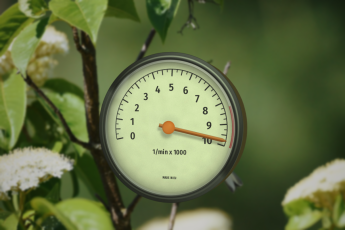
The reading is 9750 rpm
